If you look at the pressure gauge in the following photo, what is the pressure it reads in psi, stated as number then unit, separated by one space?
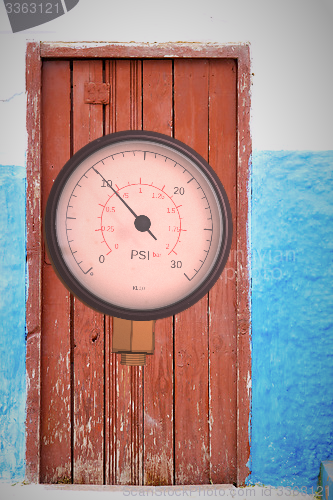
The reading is 10 psi
